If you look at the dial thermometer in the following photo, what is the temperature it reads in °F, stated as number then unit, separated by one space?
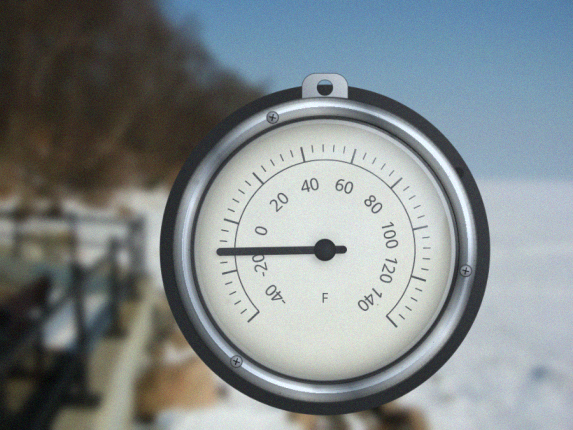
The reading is -12 °F
